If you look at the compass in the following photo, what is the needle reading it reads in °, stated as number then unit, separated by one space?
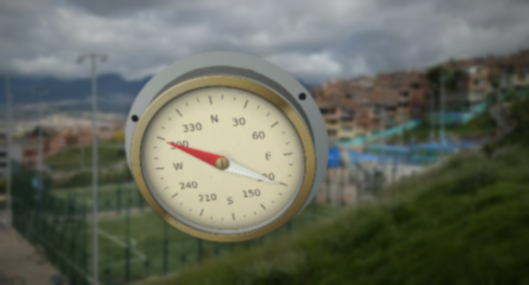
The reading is 300 °
